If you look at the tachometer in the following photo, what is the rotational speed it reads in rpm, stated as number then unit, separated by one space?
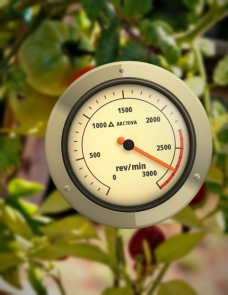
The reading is 2750 rpm
